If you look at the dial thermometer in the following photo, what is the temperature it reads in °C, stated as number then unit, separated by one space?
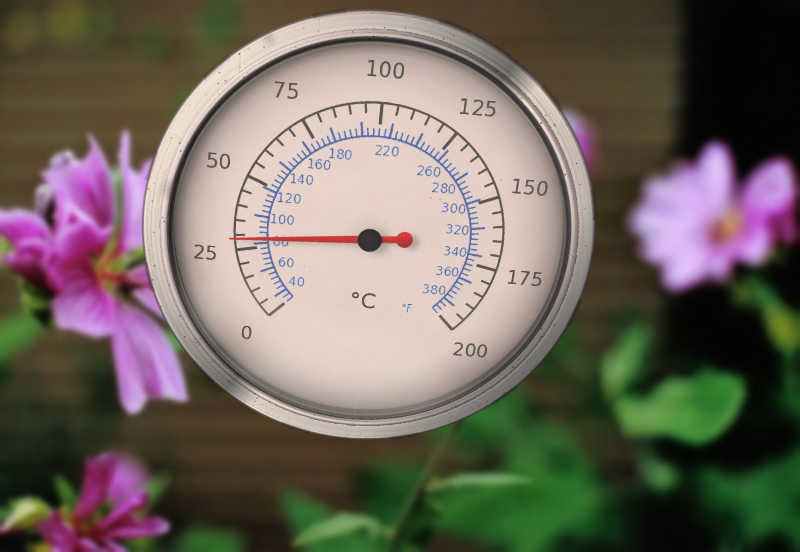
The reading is 30 °C
